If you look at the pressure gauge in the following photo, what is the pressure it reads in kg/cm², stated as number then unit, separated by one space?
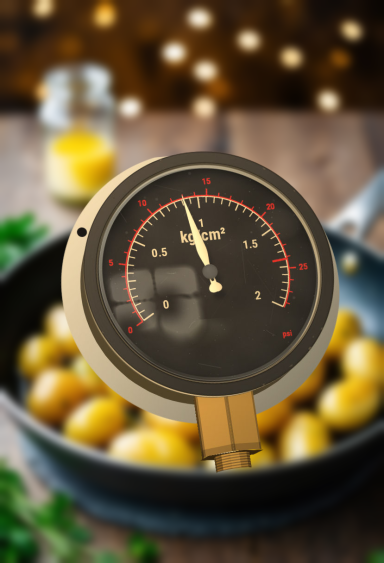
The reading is 0.9 kg/cm²
